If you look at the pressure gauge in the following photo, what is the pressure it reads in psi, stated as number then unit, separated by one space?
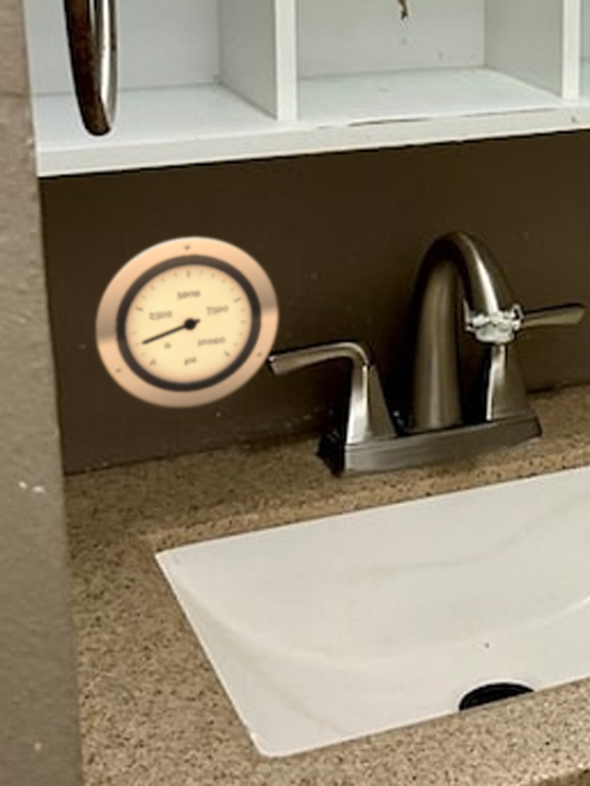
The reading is 1000 psi
